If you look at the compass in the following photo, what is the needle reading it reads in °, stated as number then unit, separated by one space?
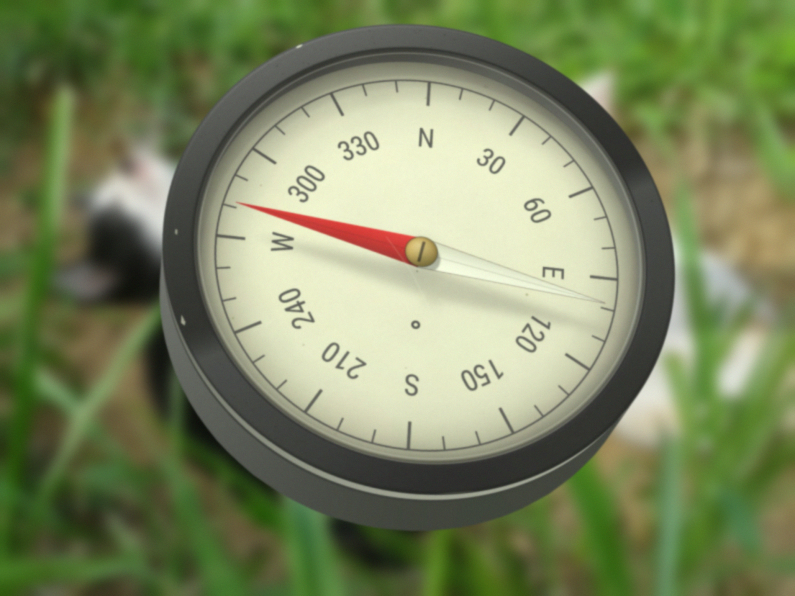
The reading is 280 °
